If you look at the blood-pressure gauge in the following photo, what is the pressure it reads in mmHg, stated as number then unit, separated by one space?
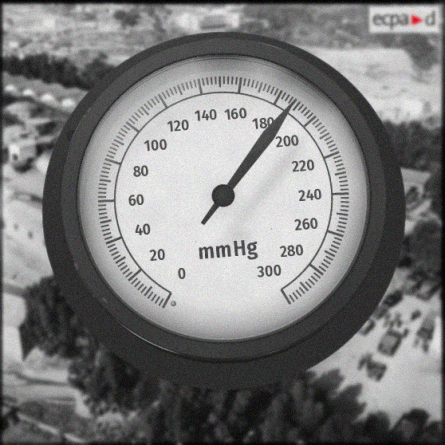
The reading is 188 mmHg
